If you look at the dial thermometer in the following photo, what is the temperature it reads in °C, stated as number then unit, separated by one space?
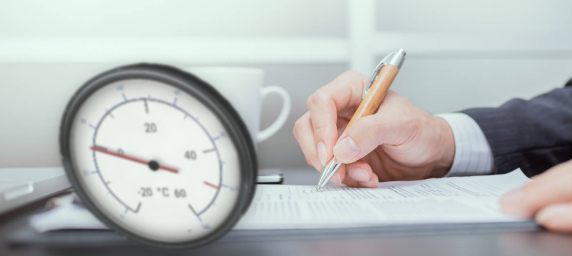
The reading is 0 °C
